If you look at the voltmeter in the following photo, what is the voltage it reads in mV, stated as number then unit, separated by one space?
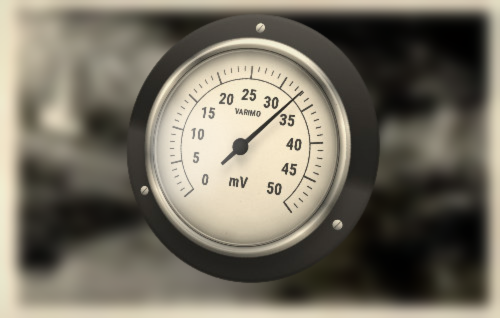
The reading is 33 mV
